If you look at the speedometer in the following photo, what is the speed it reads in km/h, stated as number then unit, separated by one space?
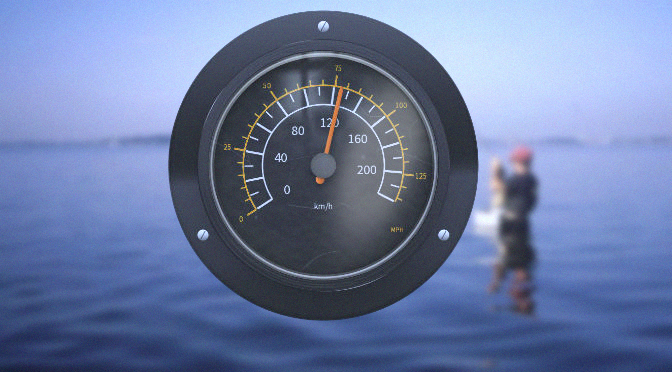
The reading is 125 km/h
